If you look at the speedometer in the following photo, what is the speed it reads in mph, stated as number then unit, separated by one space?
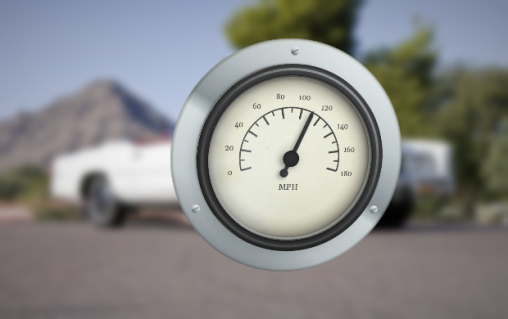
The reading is 110 mph
